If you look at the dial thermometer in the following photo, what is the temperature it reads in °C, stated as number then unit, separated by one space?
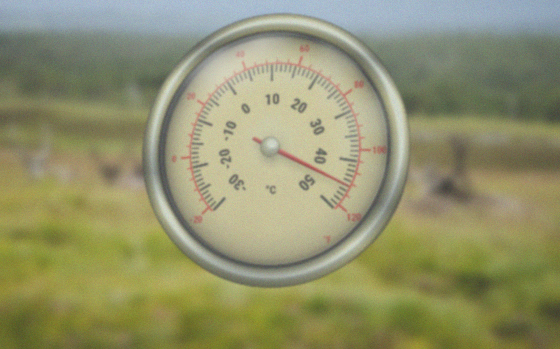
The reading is 45 °C
